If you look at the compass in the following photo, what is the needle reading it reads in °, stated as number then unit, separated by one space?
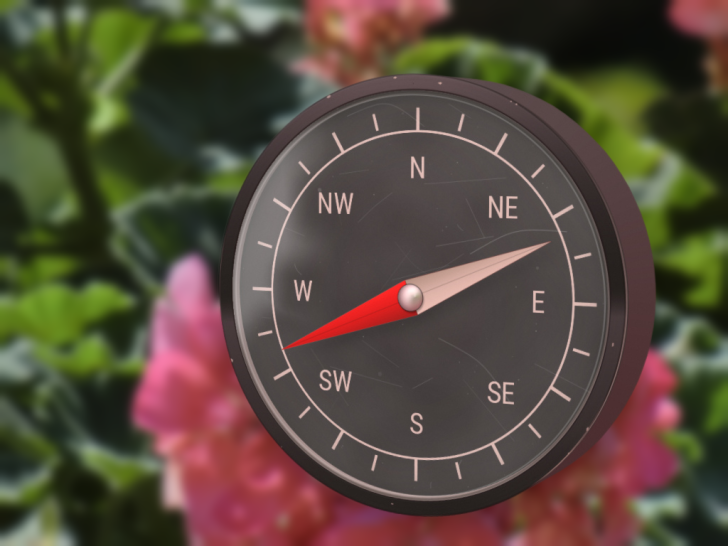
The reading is 247.5 °
